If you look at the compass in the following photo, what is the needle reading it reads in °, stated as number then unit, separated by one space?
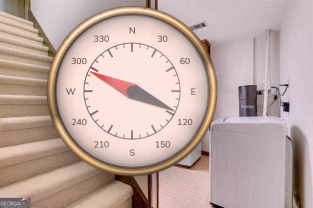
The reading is 295 °
